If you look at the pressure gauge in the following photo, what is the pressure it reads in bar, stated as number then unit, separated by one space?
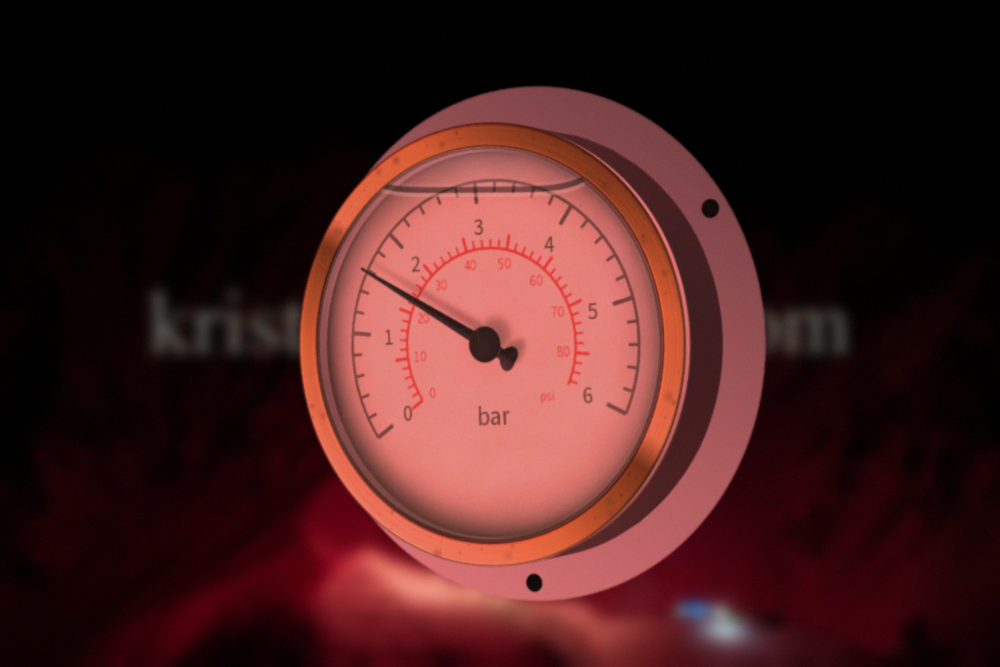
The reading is 1.6 bar
